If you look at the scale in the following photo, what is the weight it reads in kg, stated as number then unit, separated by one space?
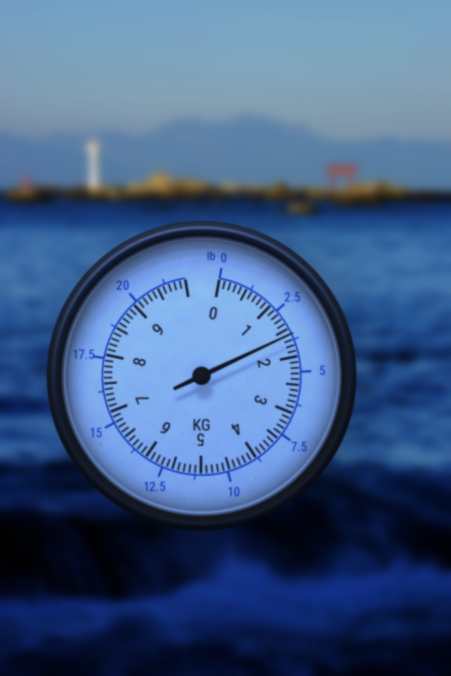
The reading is 1.6 kg
